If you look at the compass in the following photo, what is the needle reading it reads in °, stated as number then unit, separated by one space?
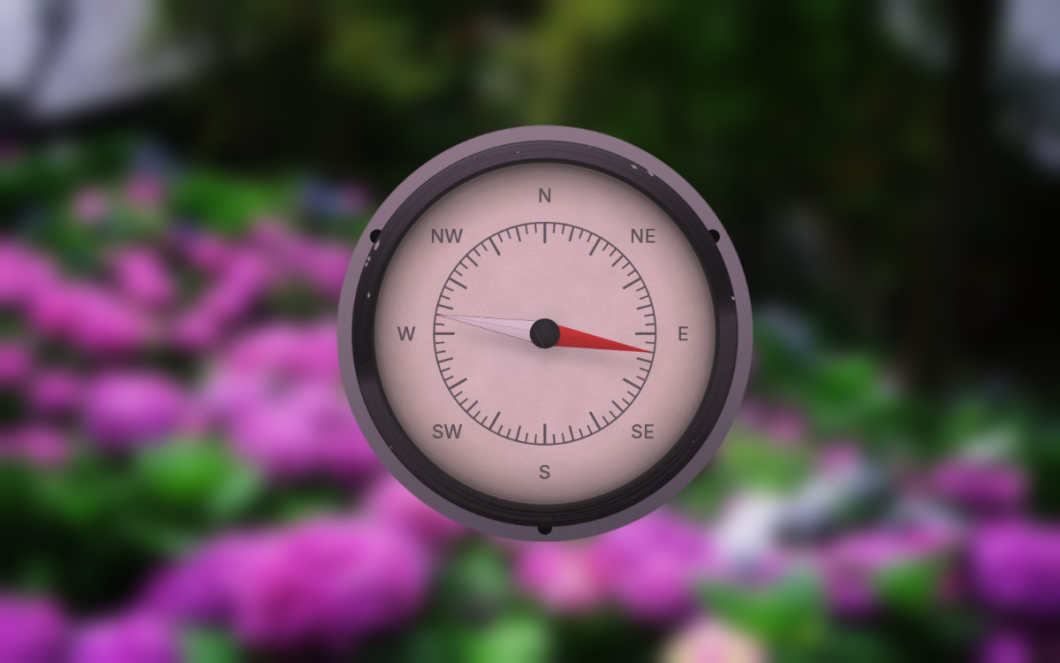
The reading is 100 °
